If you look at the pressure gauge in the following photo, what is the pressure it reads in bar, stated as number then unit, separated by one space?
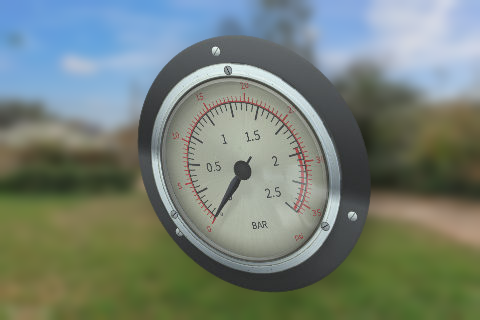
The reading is 0 bar
